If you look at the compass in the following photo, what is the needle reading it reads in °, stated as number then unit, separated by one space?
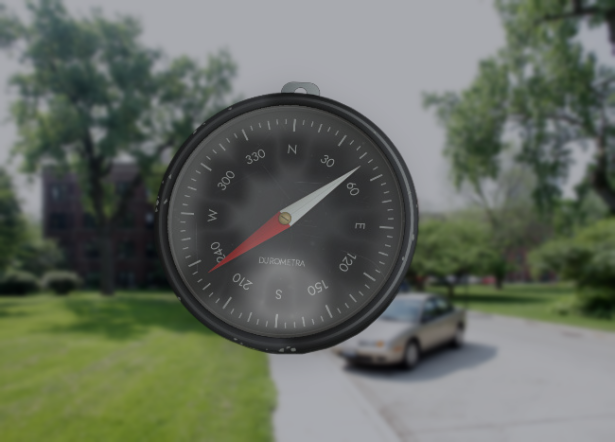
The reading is 230 °
